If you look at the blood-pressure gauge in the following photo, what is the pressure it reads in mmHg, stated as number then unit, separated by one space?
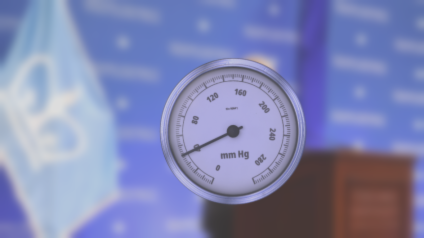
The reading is 40 mmHg
